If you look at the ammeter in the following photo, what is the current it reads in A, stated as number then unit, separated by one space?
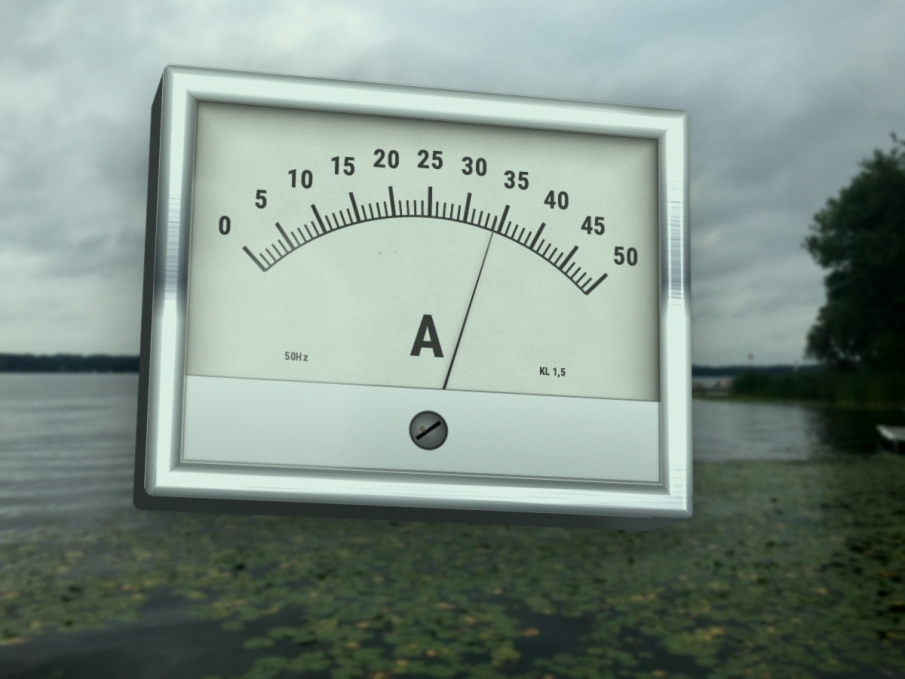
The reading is 34 A
